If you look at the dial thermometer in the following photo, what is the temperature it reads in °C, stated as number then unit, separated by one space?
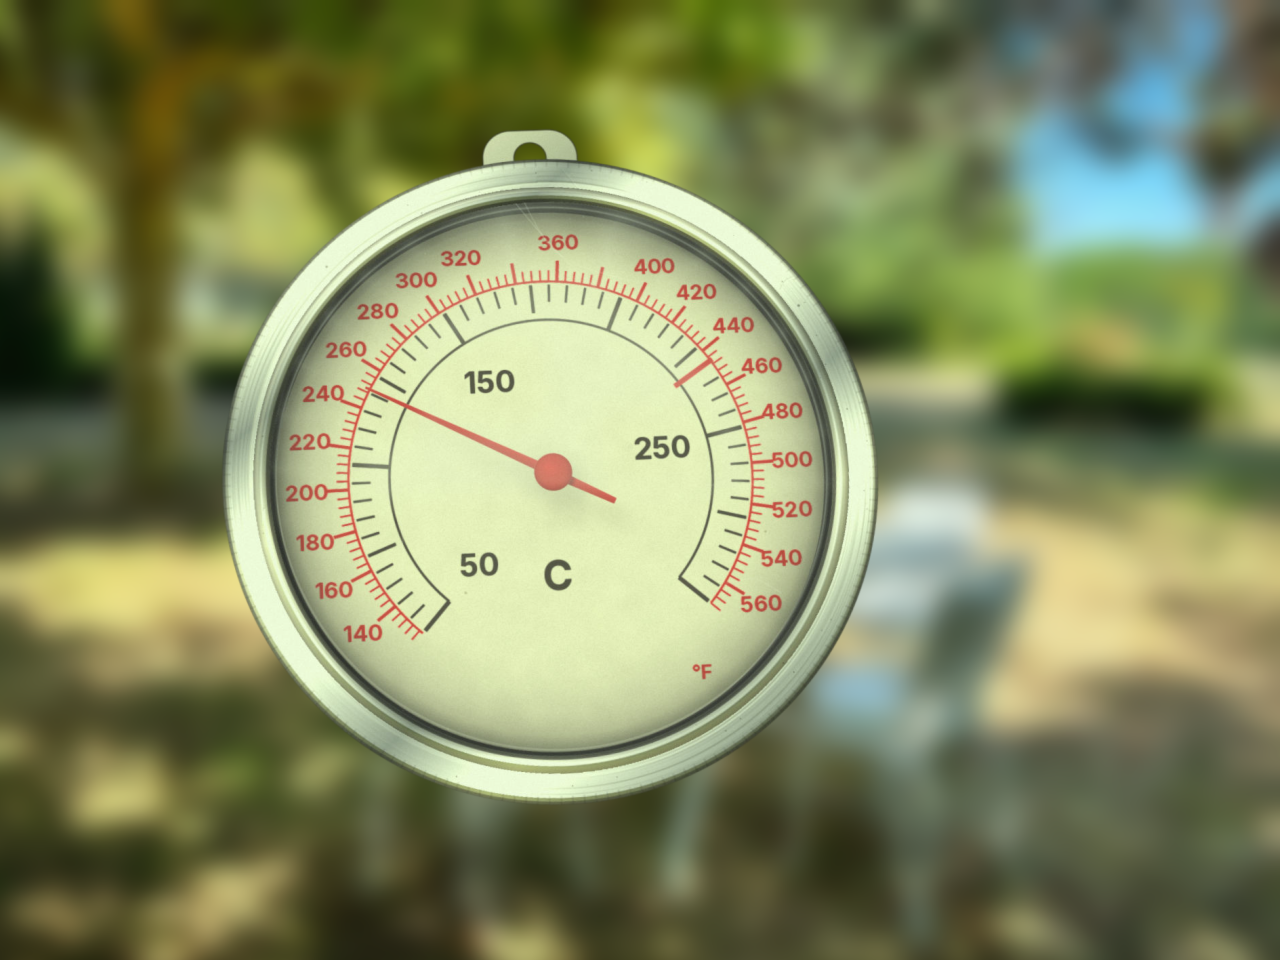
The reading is 120 °C
